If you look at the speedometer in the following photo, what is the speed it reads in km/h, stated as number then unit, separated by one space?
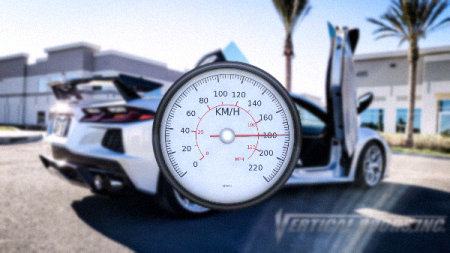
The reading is 180 km/h
